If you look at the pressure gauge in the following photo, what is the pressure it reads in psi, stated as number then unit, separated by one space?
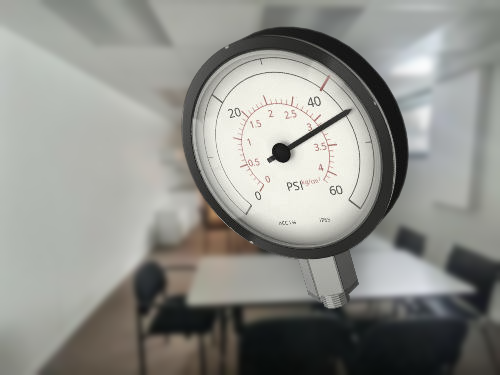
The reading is 45 psi
